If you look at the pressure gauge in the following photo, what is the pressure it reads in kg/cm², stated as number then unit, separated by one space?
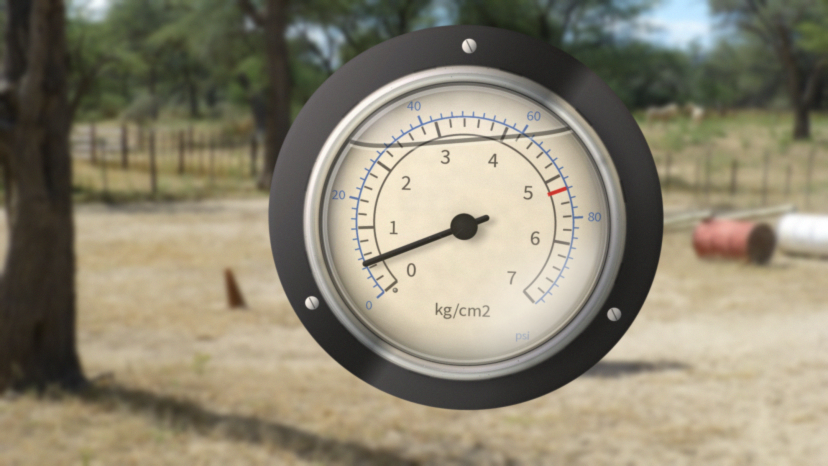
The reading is 0.5 kg/cm²
